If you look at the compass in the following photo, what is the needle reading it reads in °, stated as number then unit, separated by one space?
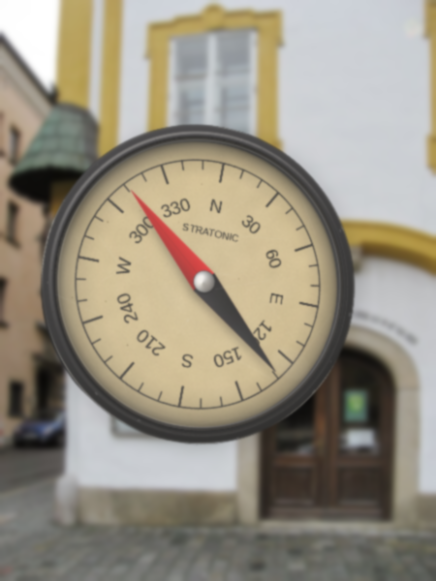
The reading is 310 °
